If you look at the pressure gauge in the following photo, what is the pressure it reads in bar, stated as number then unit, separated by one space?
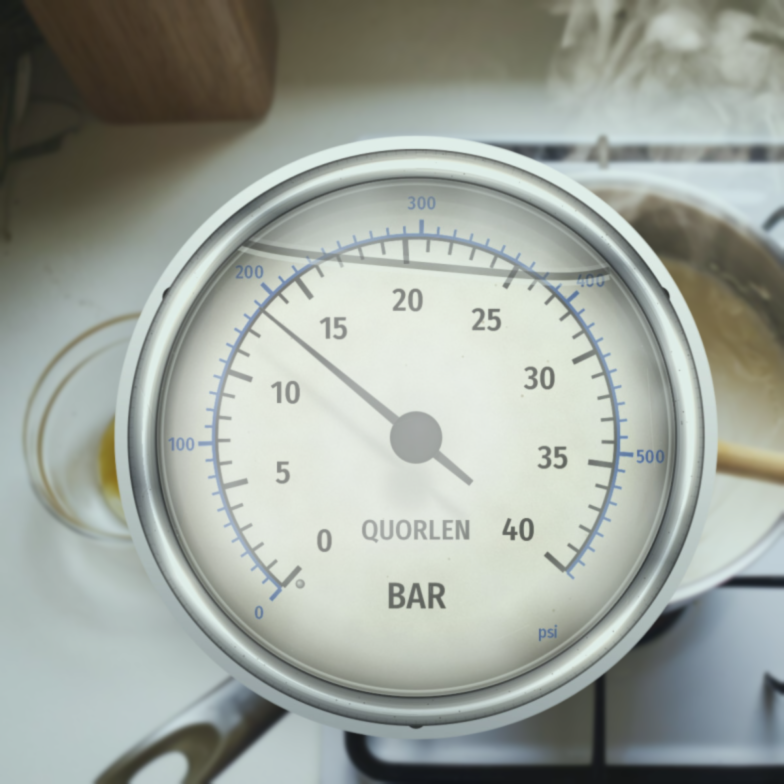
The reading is 13 bar
